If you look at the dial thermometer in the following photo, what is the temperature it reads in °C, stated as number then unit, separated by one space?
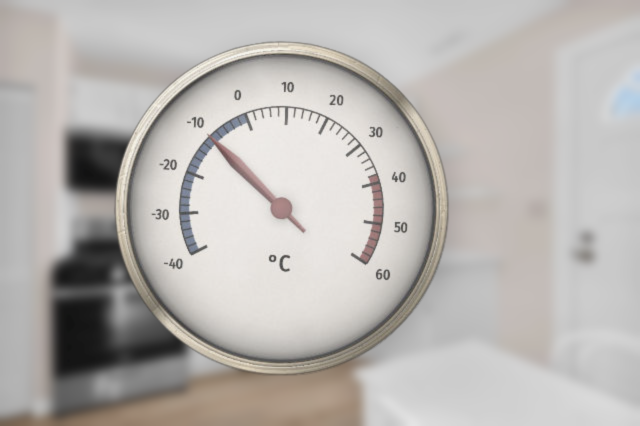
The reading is -10 °C
